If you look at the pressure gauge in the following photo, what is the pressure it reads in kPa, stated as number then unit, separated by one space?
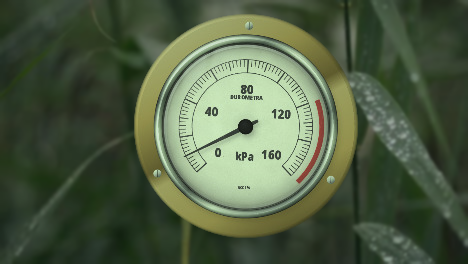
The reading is 10 kPa
